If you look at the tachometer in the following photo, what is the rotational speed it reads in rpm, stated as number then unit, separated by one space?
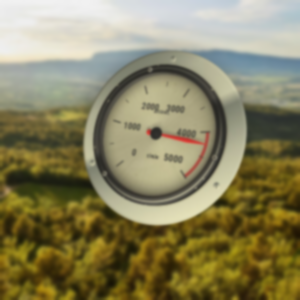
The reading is 4250 rpm
